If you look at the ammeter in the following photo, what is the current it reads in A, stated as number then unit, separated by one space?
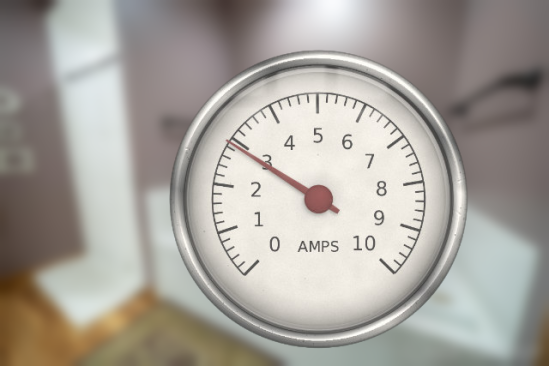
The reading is 2.9 A
